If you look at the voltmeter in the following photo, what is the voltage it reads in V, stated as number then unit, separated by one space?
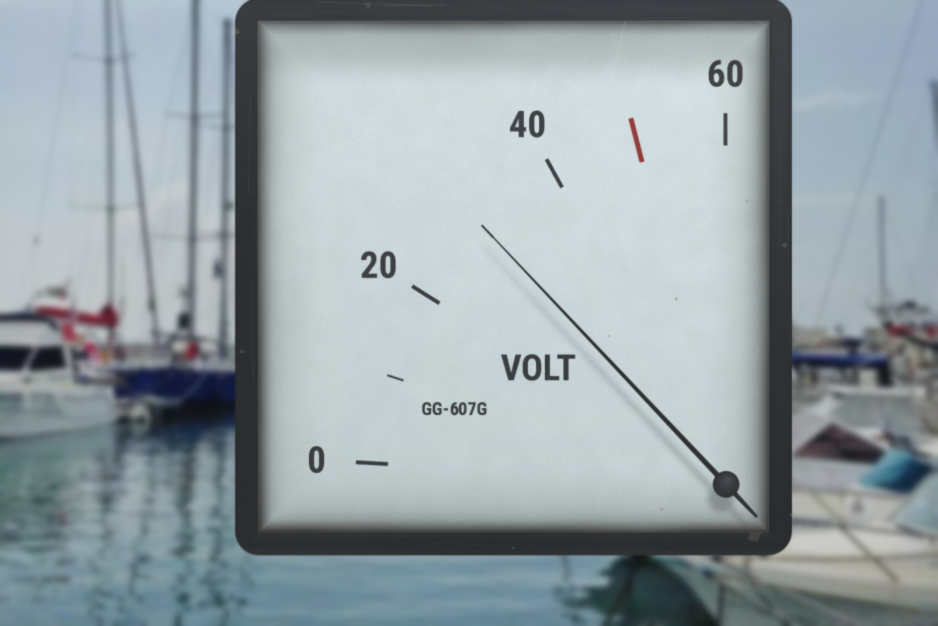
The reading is 30 V
